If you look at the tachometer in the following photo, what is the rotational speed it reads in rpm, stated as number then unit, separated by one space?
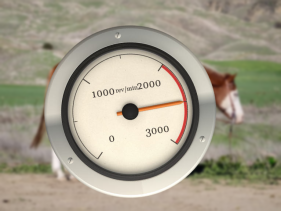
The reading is 2500 rpm
